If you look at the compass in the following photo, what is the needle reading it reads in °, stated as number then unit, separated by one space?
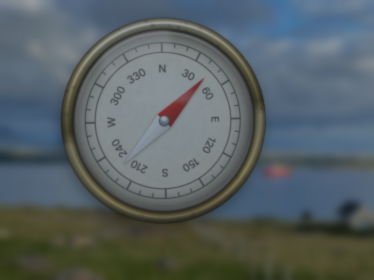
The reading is 45 °
